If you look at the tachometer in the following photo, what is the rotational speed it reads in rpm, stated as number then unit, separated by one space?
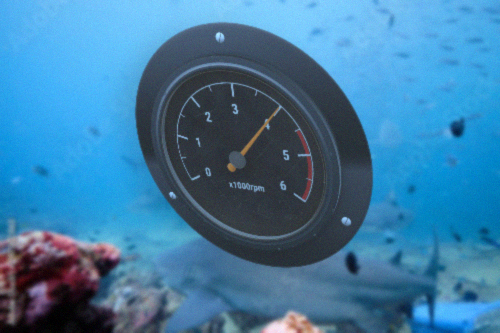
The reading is 4000 rpm
